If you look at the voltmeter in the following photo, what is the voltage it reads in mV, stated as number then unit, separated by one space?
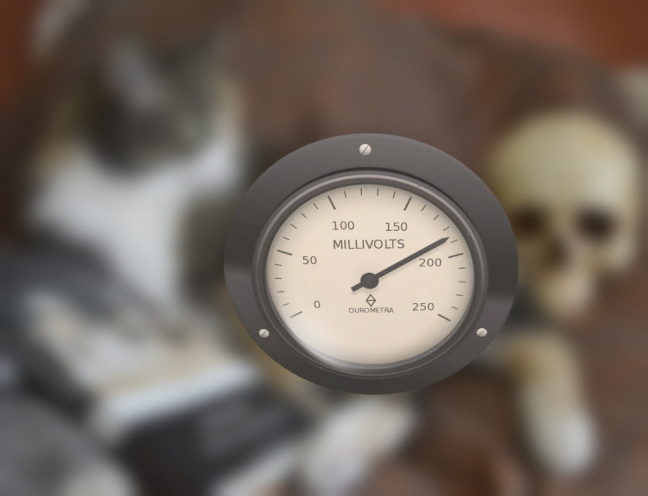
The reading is 185 mV
